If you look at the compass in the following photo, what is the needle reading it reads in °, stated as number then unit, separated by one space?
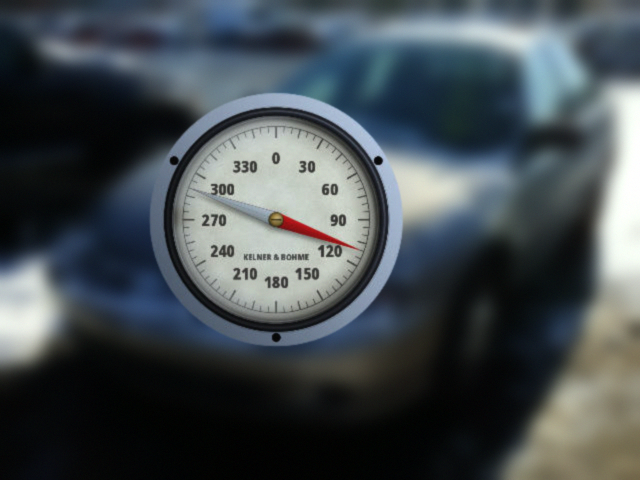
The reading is 110 °
